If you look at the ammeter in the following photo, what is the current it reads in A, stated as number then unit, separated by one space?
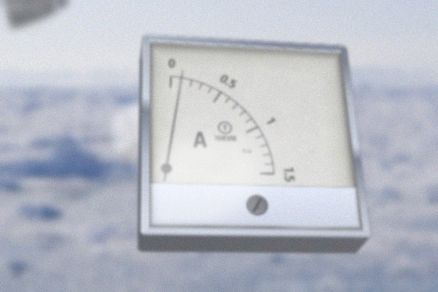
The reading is 0.1 A
